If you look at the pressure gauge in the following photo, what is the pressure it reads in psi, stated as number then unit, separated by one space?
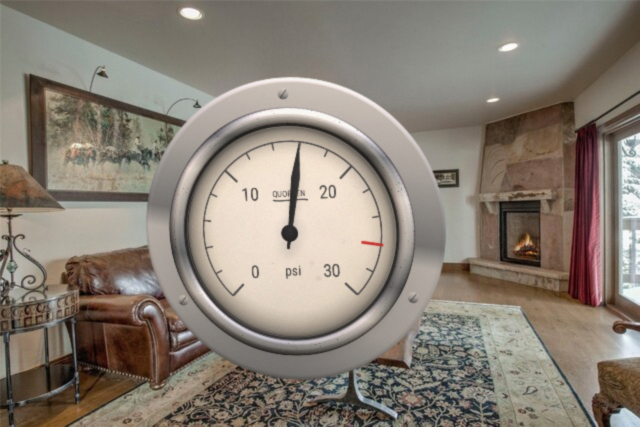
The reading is 16 psi
